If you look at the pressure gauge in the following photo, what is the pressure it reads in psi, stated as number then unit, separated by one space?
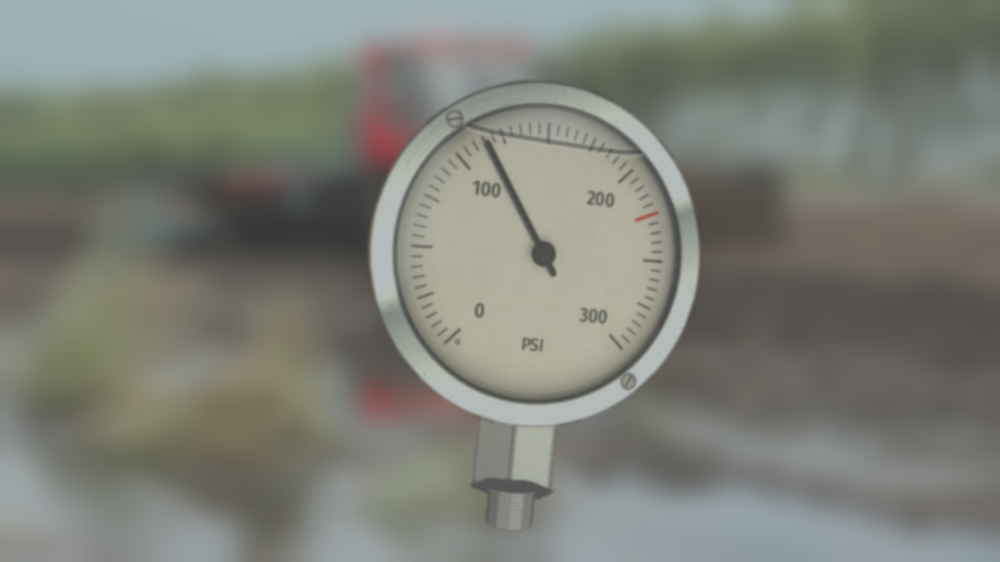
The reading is 115 psi
